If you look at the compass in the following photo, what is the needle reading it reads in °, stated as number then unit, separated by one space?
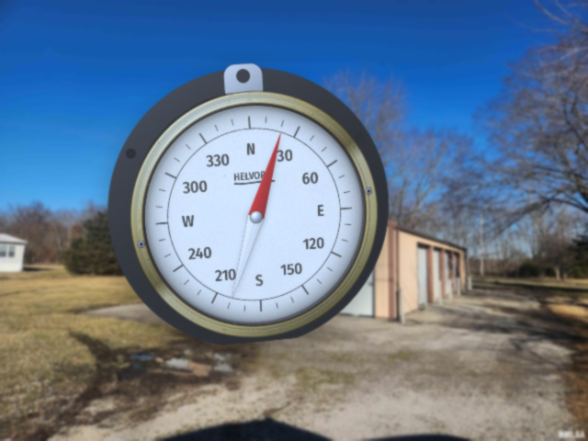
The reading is 20 °
